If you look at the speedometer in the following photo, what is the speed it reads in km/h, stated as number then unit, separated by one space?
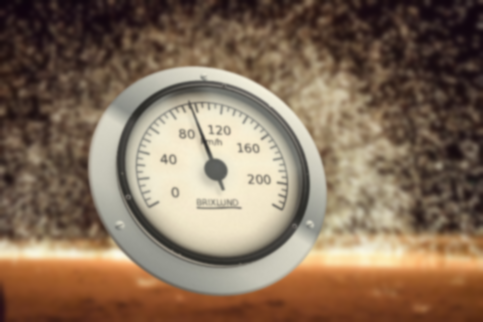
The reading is 95 km/h
